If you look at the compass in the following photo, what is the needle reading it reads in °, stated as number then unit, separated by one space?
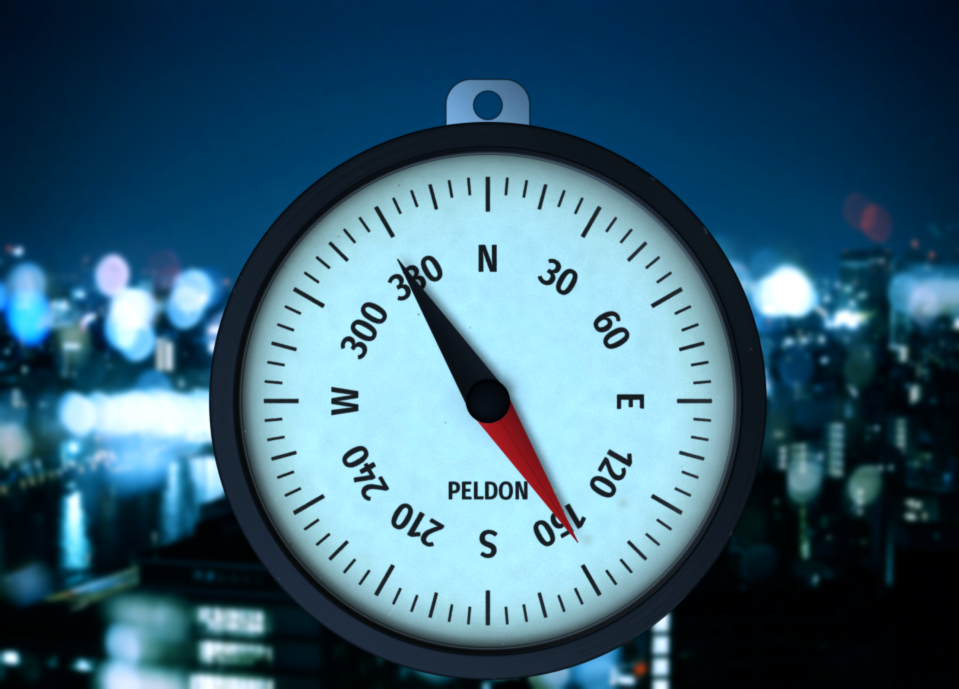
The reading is 147.5 °
